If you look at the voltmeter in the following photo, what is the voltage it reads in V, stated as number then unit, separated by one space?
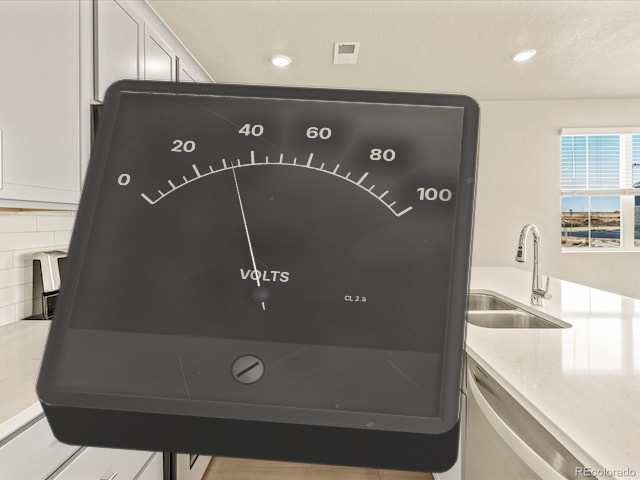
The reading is 32.5 V
